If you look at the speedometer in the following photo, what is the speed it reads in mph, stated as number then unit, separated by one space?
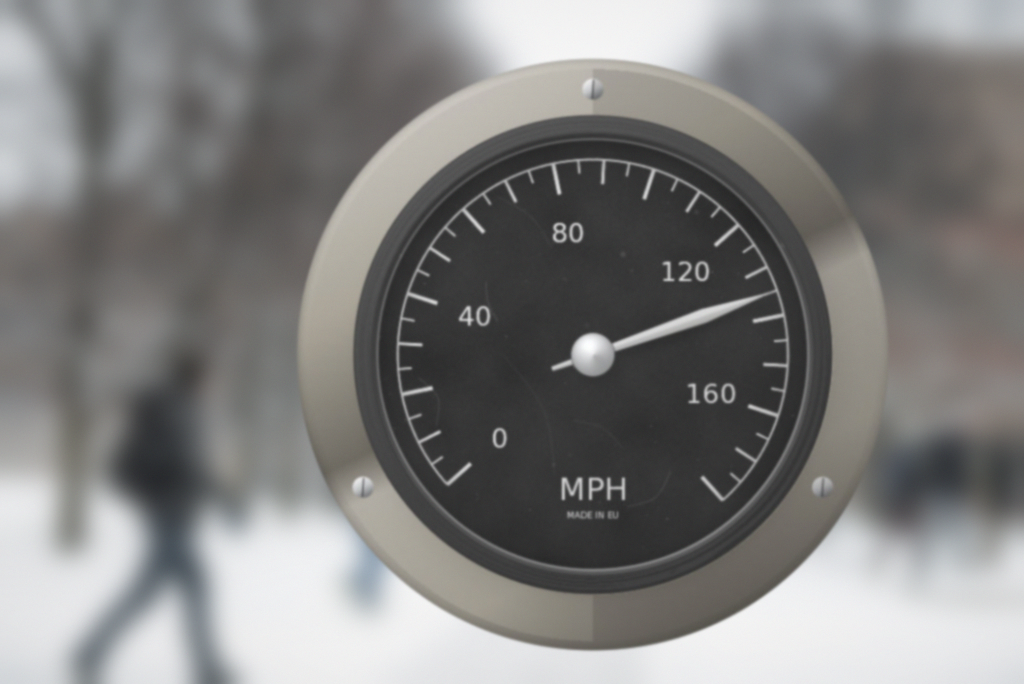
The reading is 135 mph
